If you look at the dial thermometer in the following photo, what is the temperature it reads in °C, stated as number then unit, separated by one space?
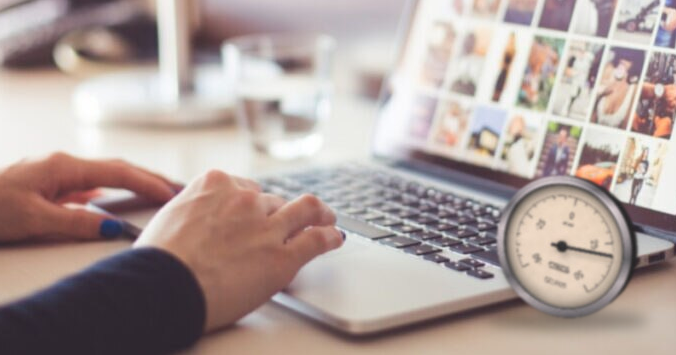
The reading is 30 °C
